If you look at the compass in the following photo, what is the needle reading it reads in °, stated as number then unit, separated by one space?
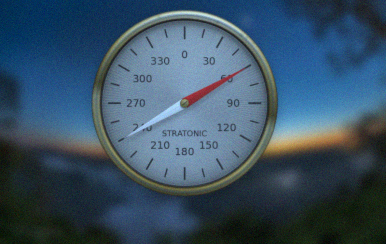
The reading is 60 °
